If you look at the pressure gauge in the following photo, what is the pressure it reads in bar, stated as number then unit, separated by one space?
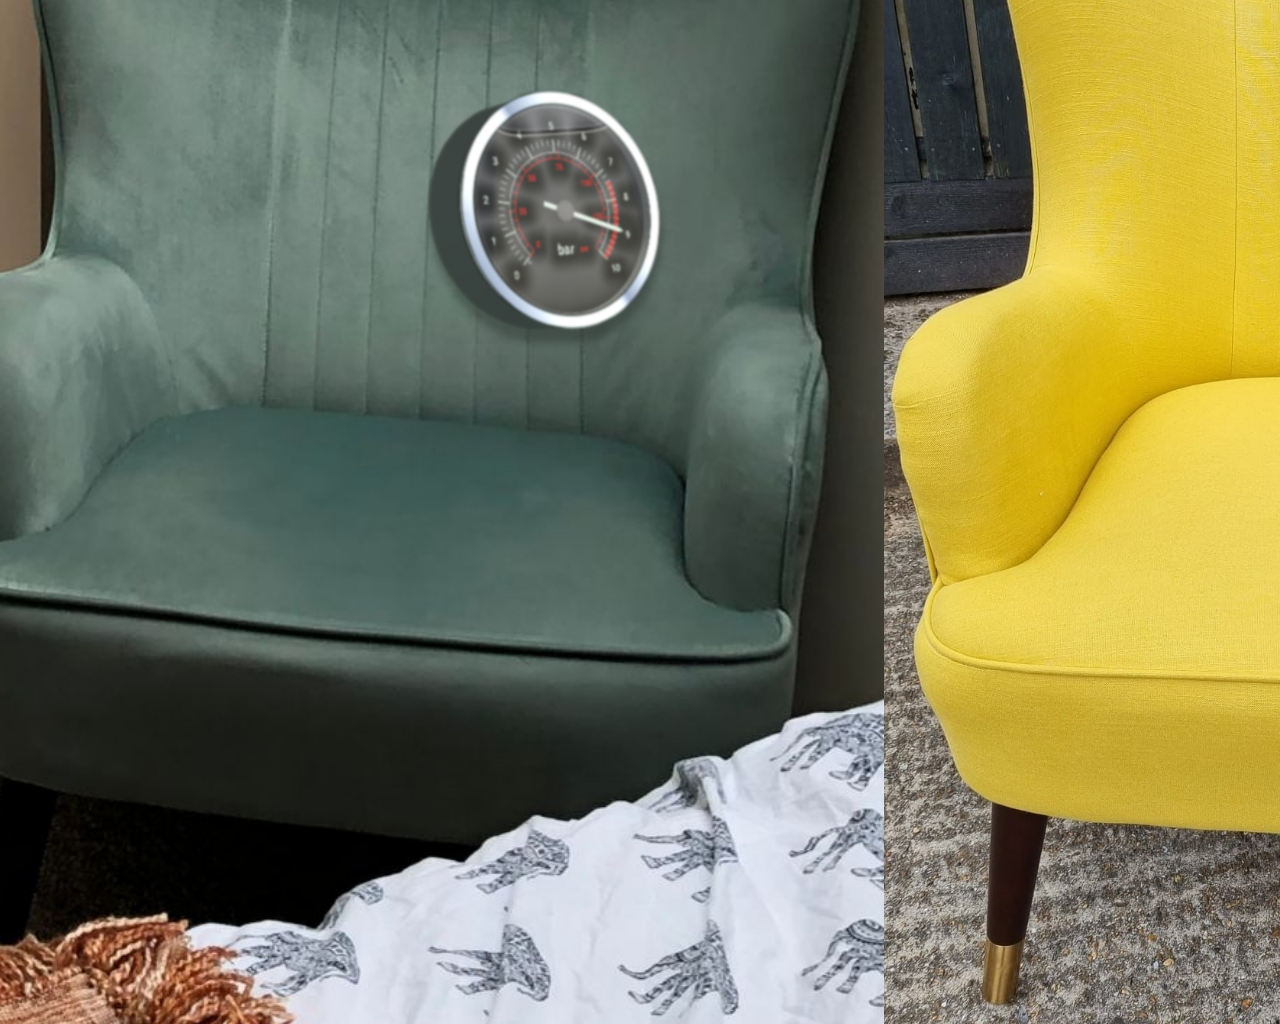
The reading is 9 bar
